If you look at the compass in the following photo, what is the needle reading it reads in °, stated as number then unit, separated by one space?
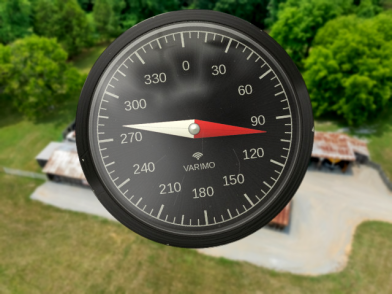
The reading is 100 °
